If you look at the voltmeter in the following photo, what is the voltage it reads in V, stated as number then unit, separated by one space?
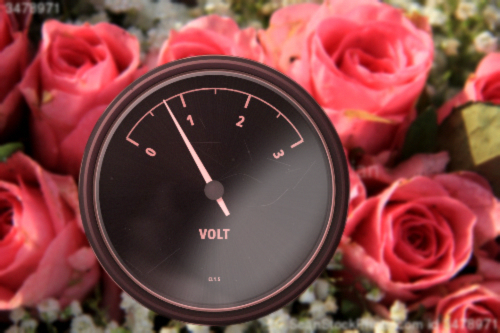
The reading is 0.75 V
